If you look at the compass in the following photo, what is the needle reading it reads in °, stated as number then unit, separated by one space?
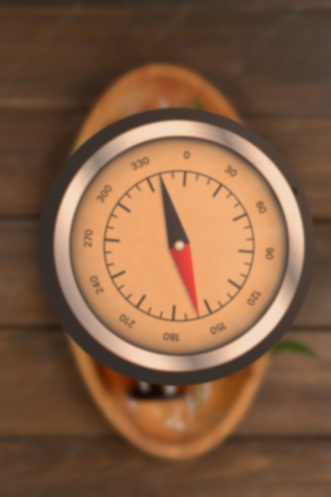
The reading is 160 °
